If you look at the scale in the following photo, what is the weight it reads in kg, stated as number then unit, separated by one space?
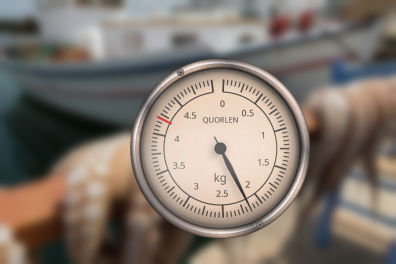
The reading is 2.15 kg
